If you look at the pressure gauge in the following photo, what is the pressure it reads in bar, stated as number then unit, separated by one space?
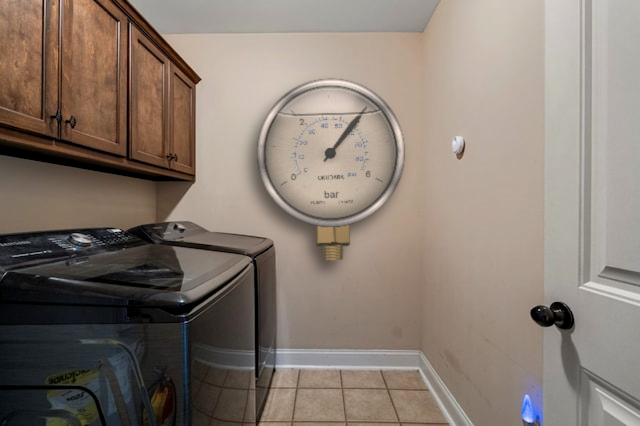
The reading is 4 bar
